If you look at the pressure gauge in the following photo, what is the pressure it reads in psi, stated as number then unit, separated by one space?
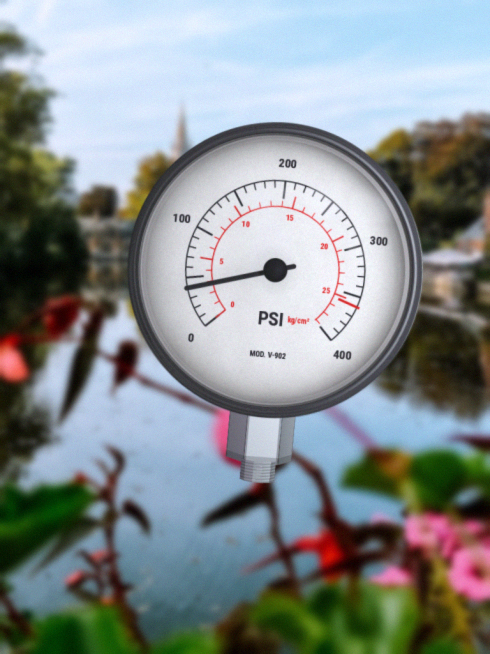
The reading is 40 psi
